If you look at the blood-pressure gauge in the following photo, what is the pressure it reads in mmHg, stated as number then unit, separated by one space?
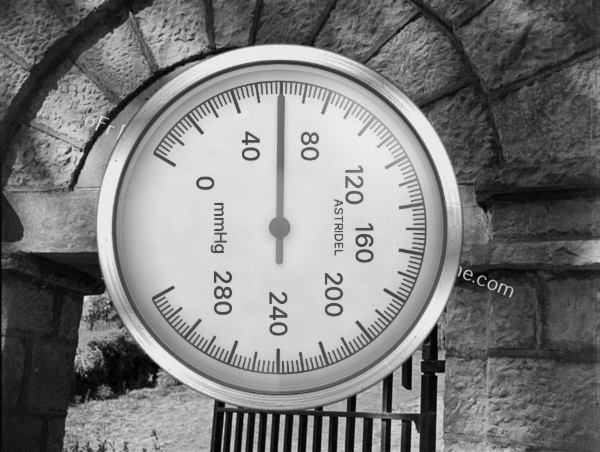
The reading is 60 mmHg
